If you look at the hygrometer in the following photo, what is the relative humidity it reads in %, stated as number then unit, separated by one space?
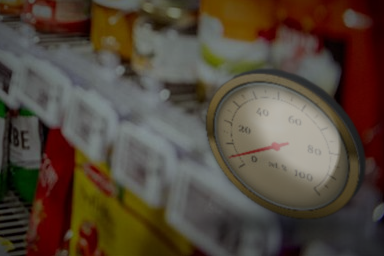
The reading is 5 %
